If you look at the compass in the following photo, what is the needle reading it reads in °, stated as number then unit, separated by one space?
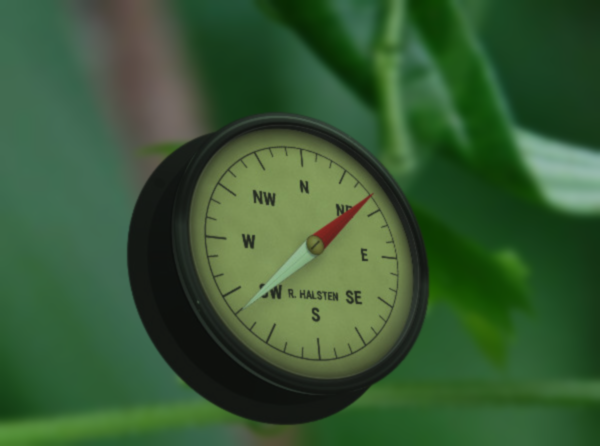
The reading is 50 °
